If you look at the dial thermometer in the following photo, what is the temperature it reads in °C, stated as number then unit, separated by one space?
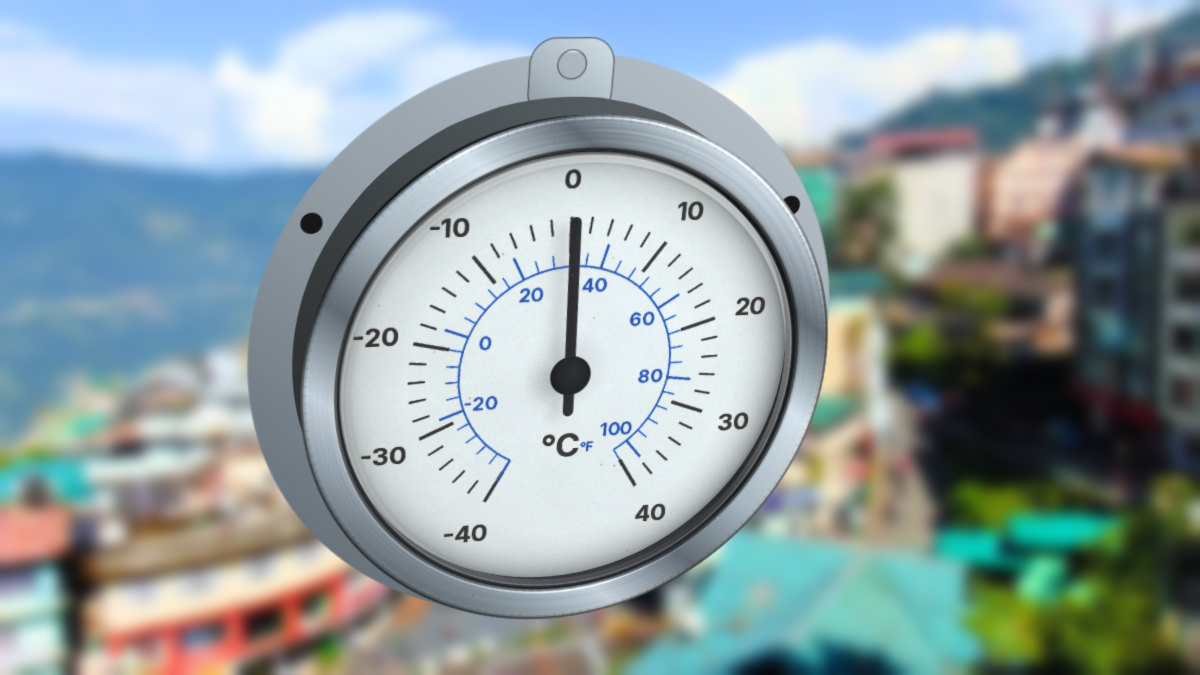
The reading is 0 °C
